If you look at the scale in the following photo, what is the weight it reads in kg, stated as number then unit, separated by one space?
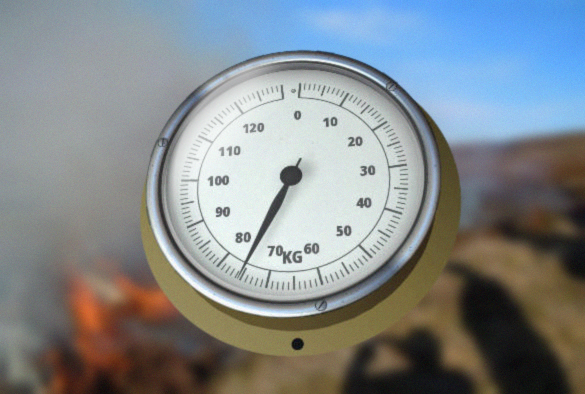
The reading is 75 kg
